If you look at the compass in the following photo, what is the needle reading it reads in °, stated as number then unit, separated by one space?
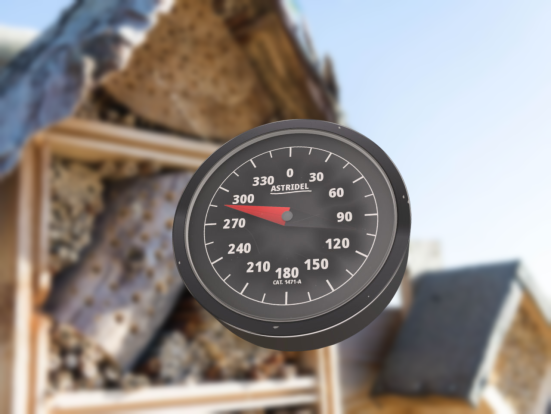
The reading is 285 °
